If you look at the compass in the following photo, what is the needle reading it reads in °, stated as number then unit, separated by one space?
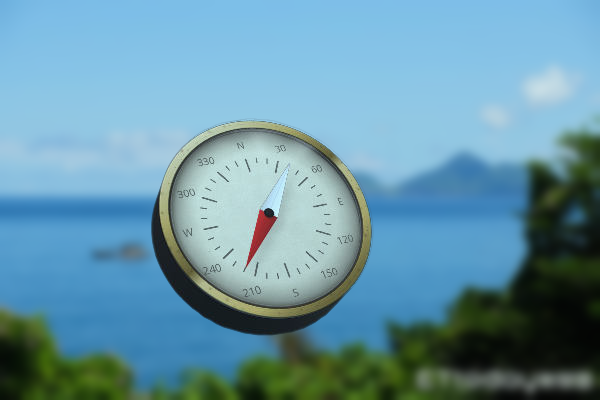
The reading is 220 °
